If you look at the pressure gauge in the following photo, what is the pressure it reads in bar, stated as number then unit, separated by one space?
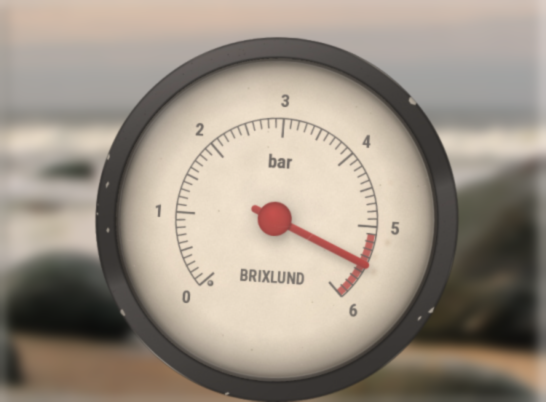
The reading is 5.5 bar
